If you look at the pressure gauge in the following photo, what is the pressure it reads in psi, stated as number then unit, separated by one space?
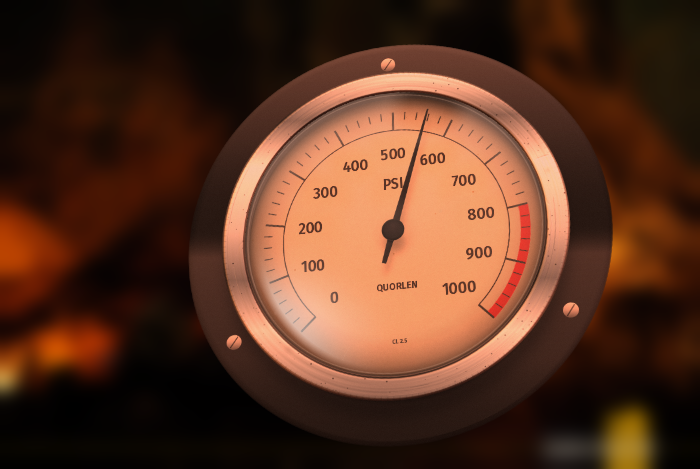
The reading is 560 psi
